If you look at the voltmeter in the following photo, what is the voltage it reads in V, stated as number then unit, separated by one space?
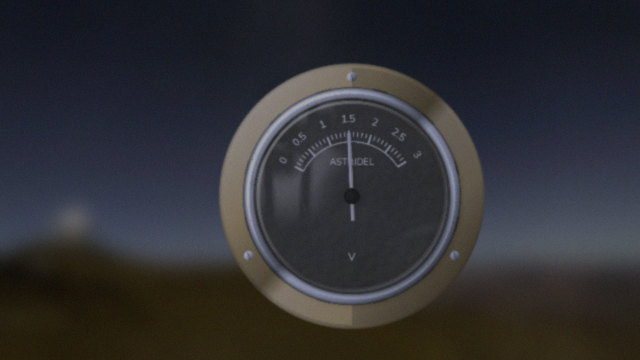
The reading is 1.5 V
